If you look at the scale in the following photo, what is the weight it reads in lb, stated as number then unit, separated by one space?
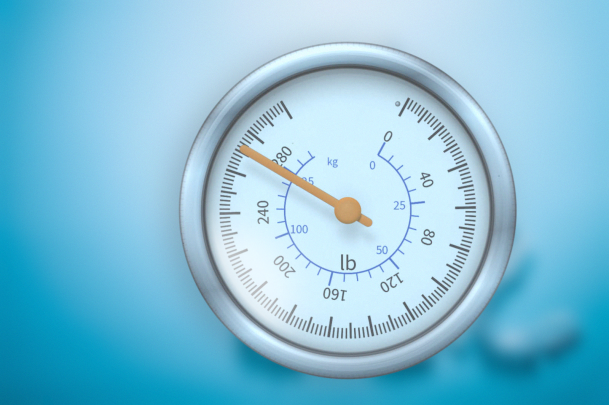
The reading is 272 lb
